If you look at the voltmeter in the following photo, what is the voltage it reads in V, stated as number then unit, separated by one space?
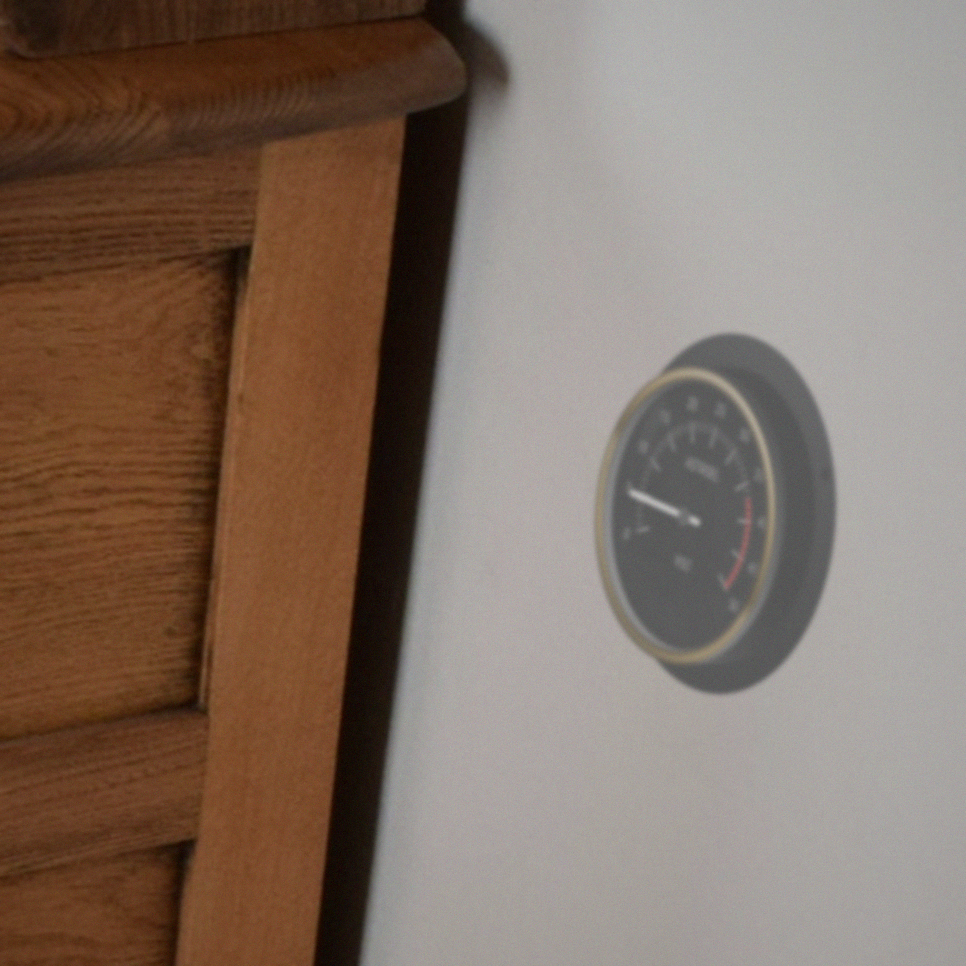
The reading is 5 V
